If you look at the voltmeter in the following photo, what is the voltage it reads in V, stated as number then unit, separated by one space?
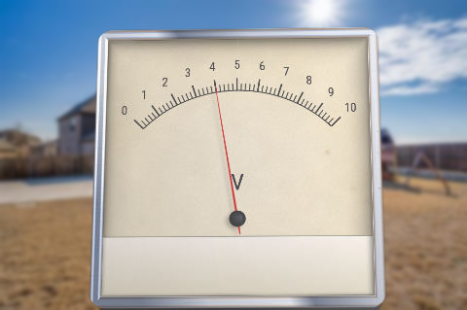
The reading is 4 V
